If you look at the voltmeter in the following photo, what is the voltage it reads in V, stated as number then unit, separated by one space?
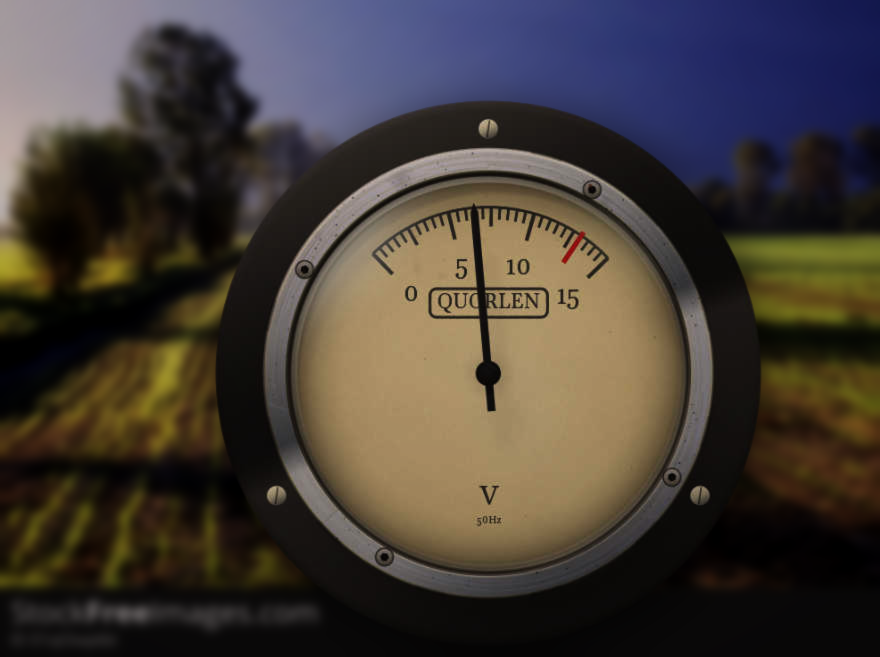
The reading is 6.5 V
